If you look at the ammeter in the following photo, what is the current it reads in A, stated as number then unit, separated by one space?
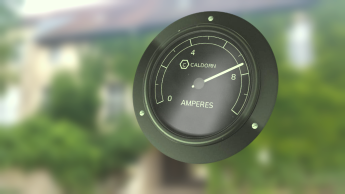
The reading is 7.5 A
